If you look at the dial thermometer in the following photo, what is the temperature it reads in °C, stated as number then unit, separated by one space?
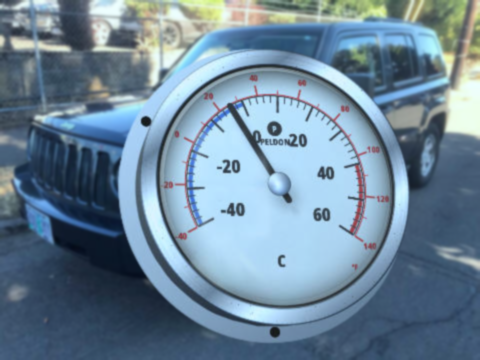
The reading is -4 °C
